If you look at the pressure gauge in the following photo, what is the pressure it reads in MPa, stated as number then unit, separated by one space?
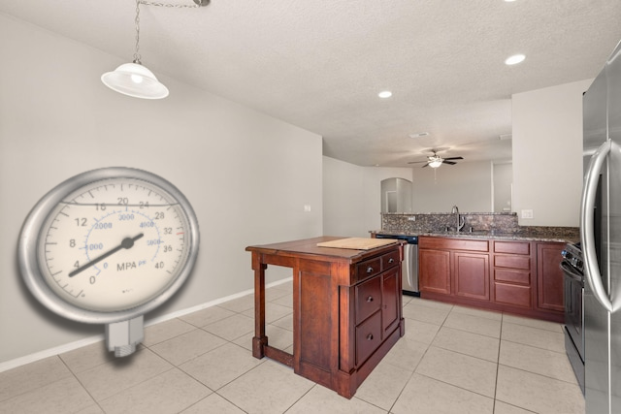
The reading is 3 MPa
